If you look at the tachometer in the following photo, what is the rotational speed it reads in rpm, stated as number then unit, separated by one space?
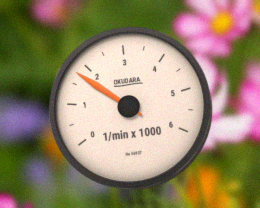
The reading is 1750 rpm
